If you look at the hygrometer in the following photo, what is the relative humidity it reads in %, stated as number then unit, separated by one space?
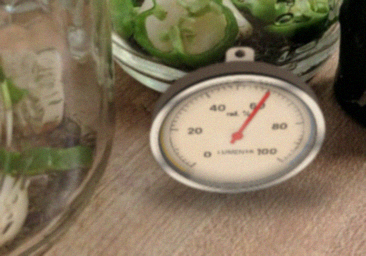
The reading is 60 %
